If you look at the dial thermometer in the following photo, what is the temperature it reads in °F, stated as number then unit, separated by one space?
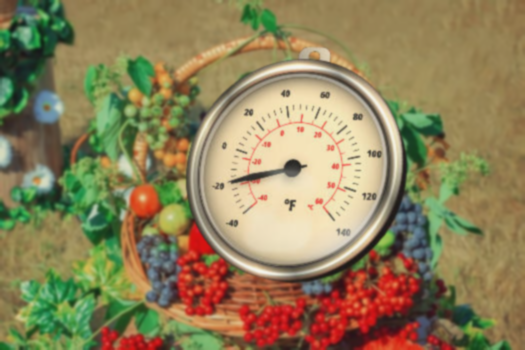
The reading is -20 °F
